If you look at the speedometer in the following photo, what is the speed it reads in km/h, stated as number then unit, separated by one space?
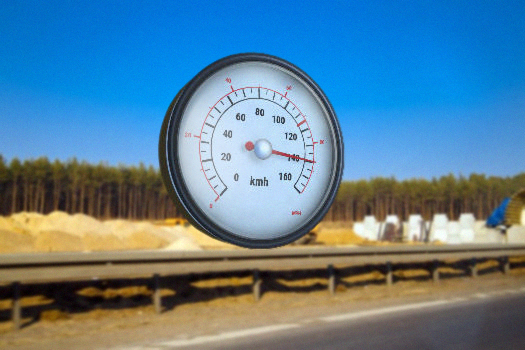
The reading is 140 km/h
